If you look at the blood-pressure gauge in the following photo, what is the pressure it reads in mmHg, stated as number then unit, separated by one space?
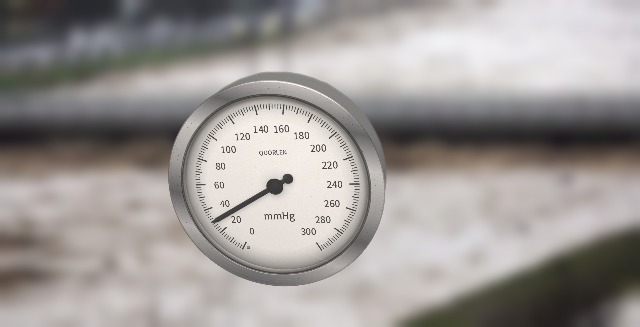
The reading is 30 mmHg
